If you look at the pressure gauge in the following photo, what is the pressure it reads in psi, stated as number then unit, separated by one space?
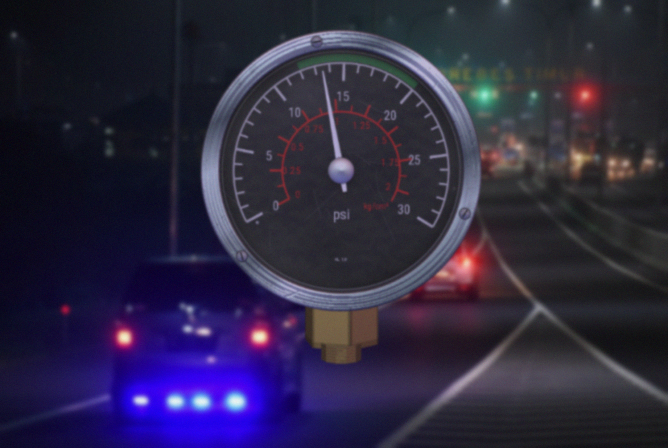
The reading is 13.5 psi
